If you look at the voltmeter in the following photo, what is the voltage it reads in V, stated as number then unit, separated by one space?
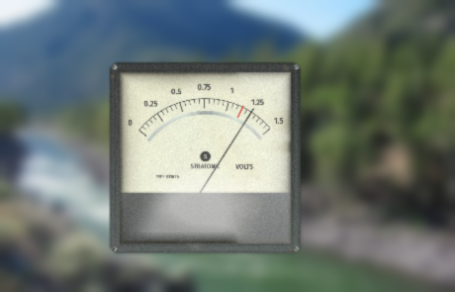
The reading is 1.25 V
